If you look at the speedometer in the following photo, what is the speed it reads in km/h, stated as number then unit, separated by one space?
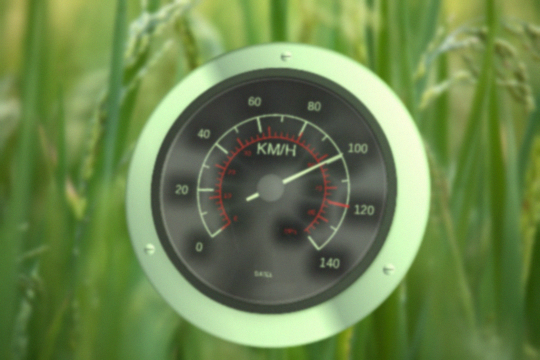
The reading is 100 km/h
